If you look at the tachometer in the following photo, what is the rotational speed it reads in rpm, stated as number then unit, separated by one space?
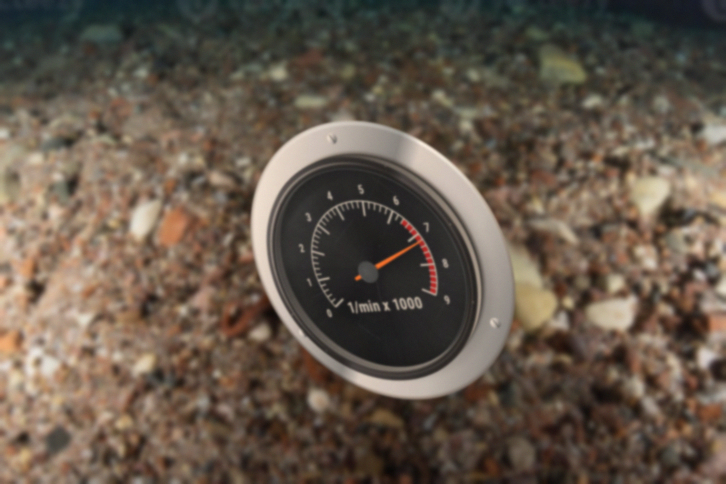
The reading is 7200 rpm
